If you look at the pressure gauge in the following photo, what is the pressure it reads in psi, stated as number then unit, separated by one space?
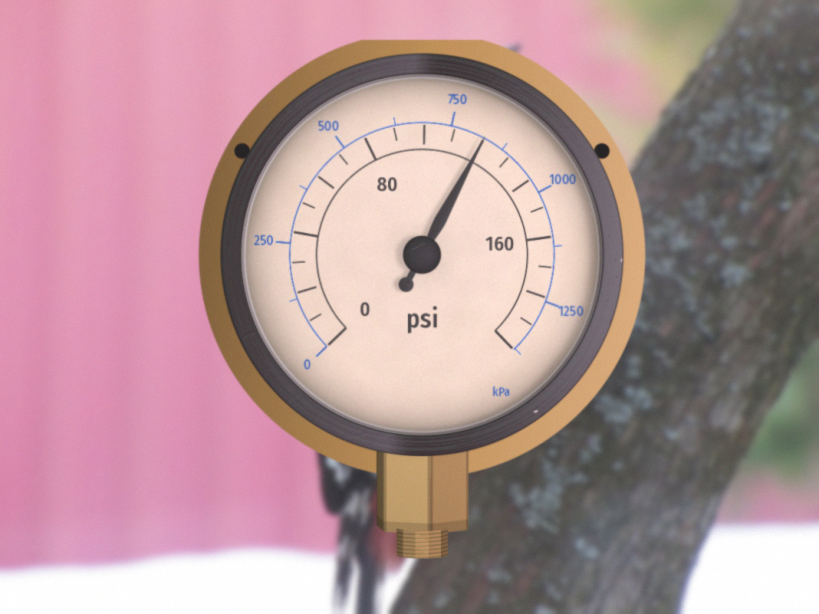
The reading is 120 psi
